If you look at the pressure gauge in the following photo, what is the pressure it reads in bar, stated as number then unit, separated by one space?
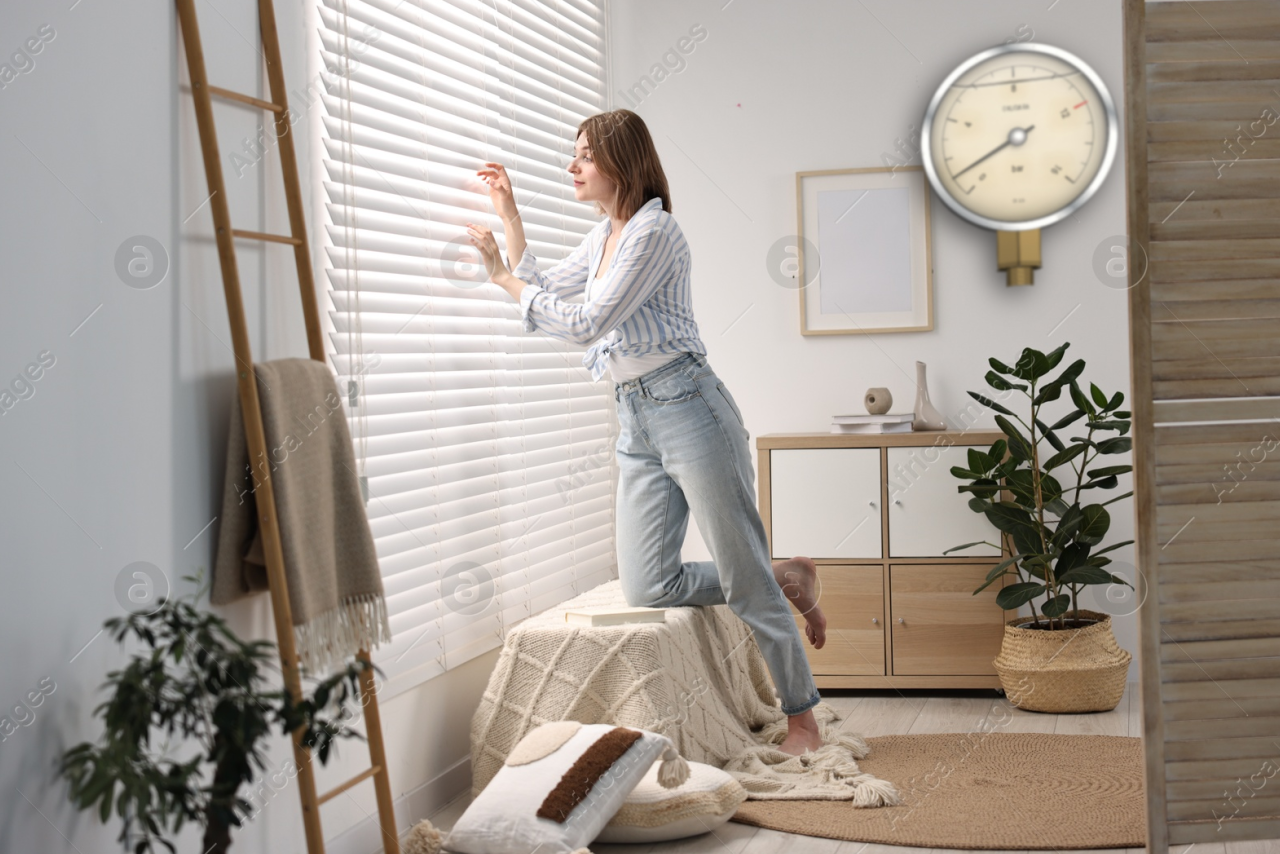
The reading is 1 bar
